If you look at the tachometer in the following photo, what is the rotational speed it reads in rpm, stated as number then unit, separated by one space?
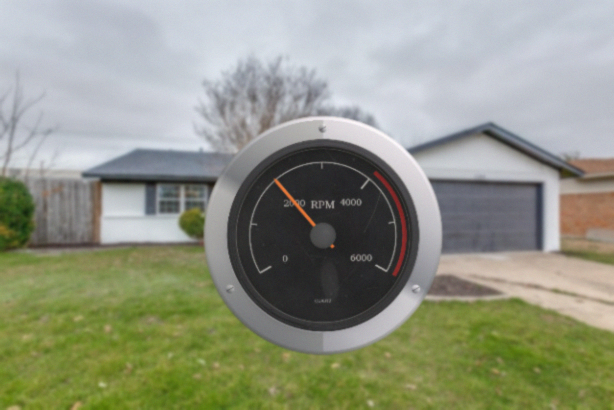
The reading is 2000 rpm
